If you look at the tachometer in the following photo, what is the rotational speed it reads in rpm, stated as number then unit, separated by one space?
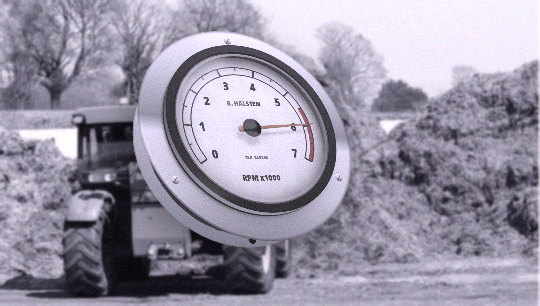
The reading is 6000 rpm
